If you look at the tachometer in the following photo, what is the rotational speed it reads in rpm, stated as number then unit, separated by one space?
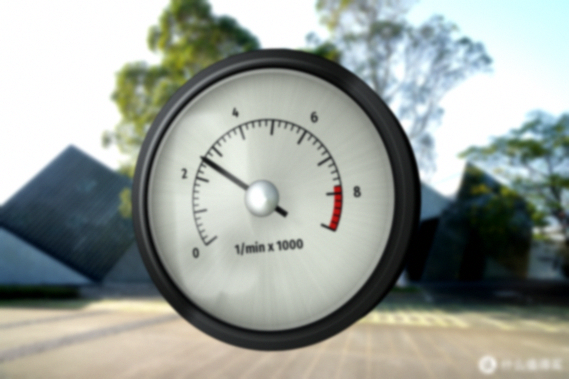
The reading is 2600 rpm
